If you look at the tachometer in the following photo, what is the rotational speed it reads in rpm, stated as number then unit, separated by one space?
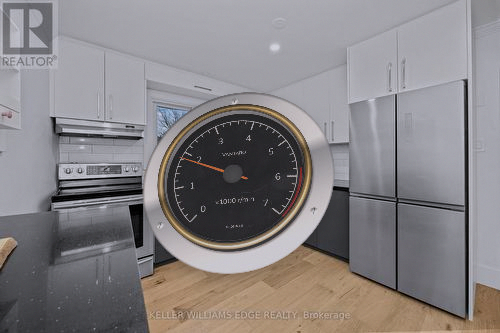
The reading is 1800 rpm
